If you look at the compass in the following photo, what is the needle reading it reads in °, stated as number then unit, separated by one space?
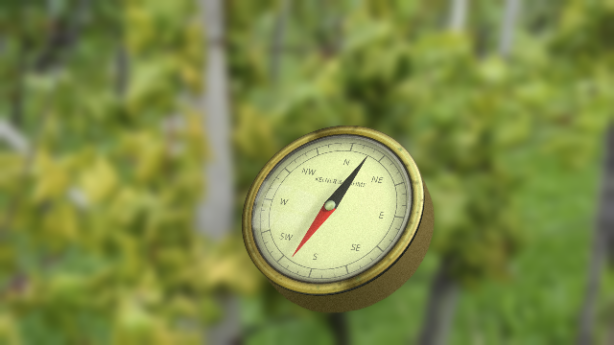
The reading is 200 °
